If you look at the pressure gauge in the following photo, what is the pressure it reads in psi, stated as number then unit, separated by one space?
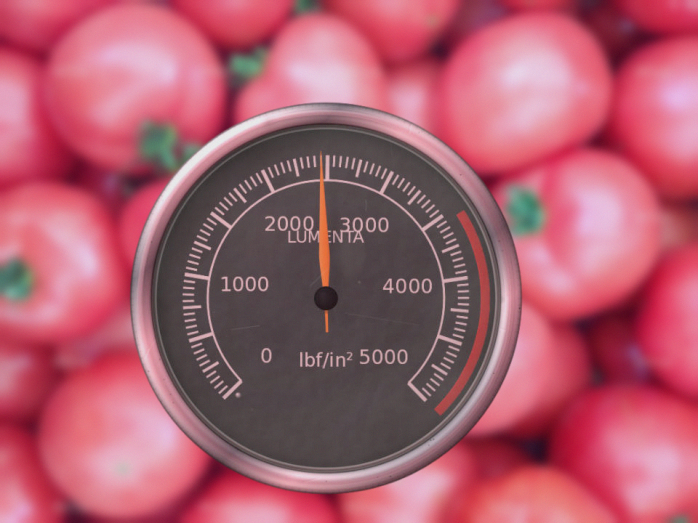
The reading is 2450 psi
